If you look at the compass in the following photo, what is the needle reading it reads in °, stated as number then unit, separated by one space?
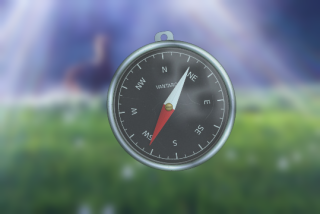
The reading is 215 °
